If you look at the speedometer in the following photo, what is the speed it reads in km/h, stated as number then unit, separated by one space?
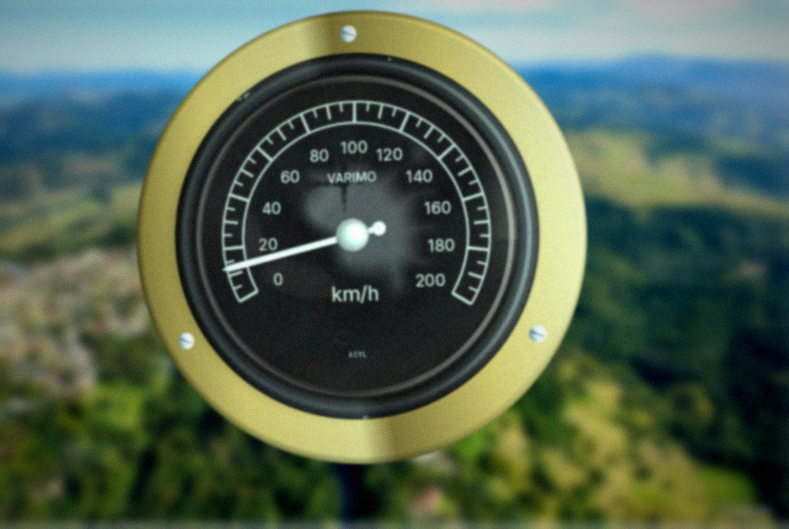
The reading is 12.5 km/h
